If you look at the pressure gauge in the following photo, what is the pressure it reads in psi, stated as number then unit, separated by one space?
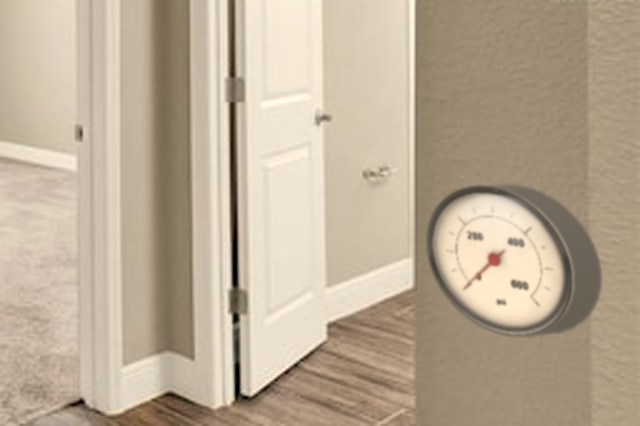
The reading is 0 psi
